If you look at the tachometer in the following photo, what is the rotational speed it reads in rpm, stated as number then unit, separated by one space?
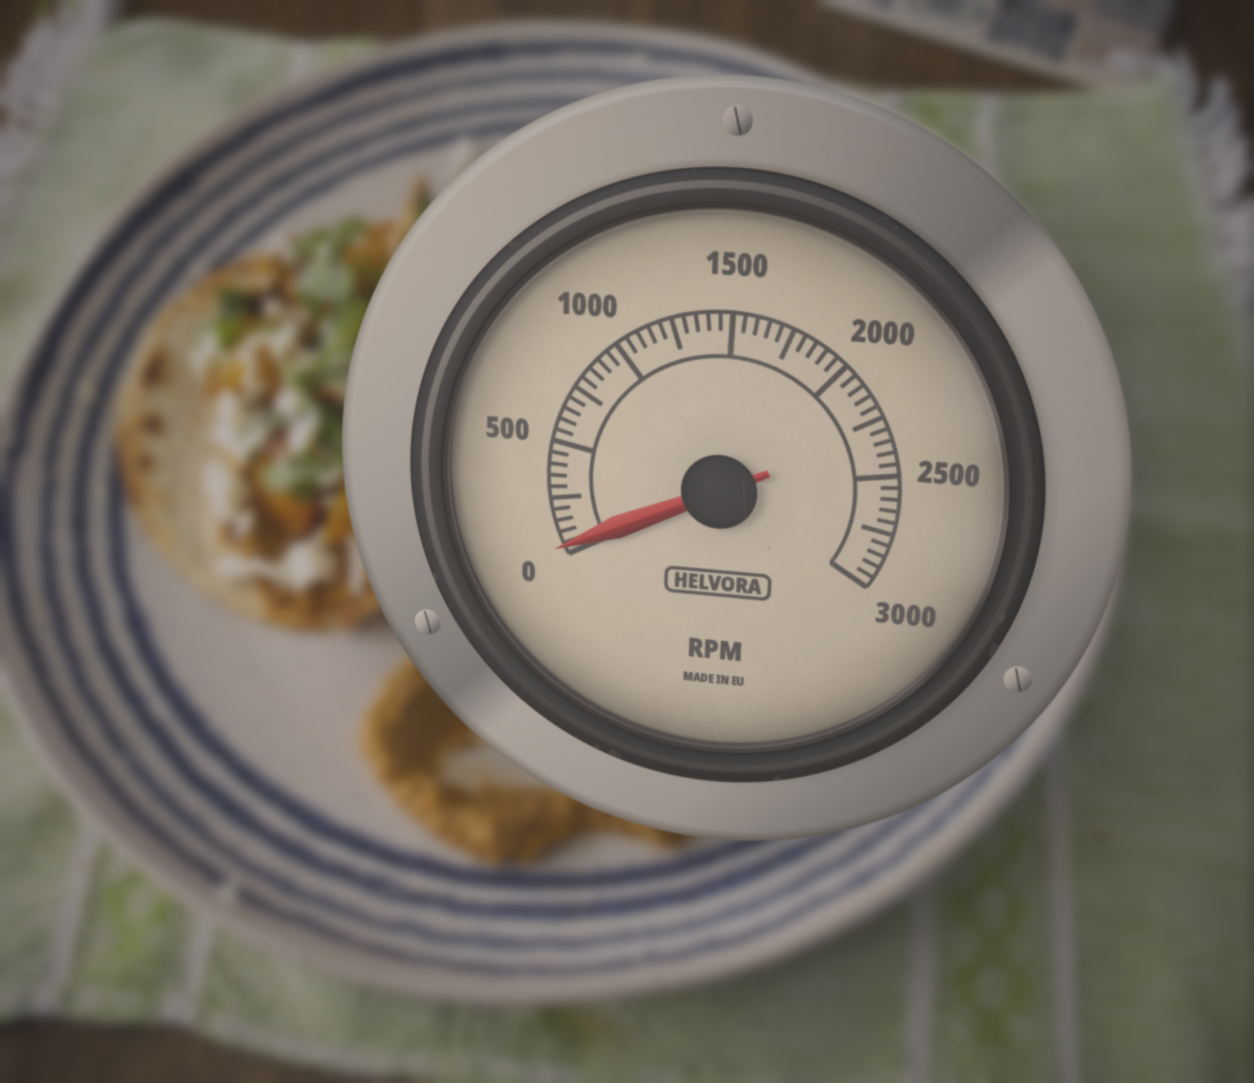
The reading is 50 rpm
